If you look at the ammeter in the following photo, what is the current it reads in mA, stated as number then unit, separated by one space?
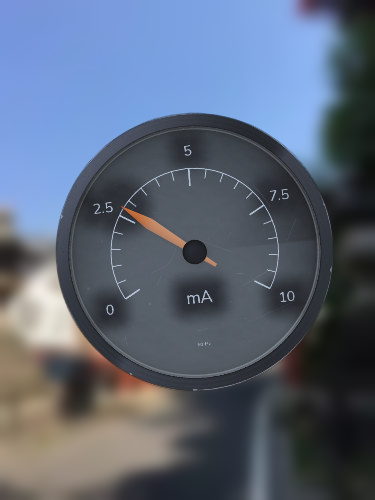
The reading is 2.75 mA
